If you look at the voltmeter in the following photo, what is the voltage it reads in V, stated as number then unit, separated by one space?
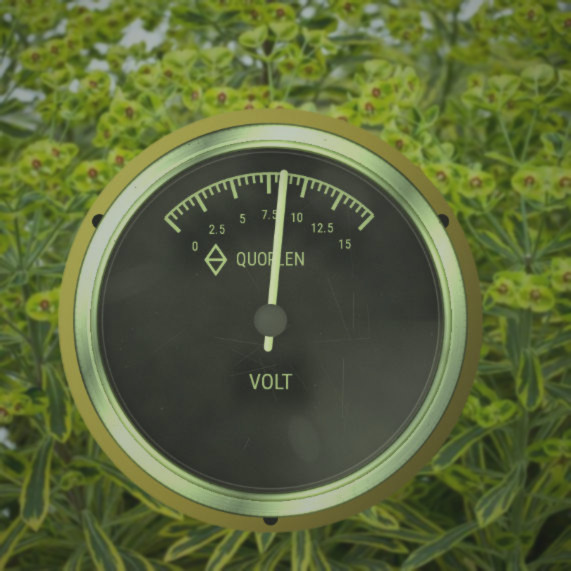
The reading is 8.5 V
